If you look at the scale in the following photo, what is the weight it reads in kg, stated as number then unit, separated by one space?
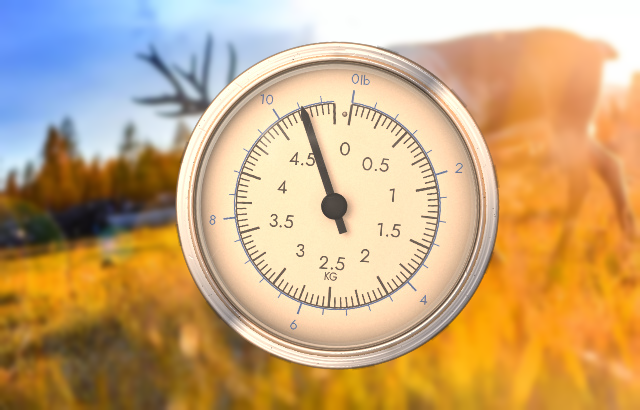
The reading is 4.75 kg
